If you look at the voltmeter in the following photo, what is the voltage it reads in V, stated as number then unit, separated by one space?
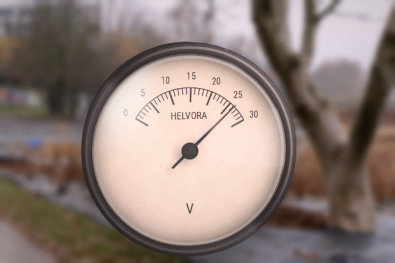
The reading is 26 V
